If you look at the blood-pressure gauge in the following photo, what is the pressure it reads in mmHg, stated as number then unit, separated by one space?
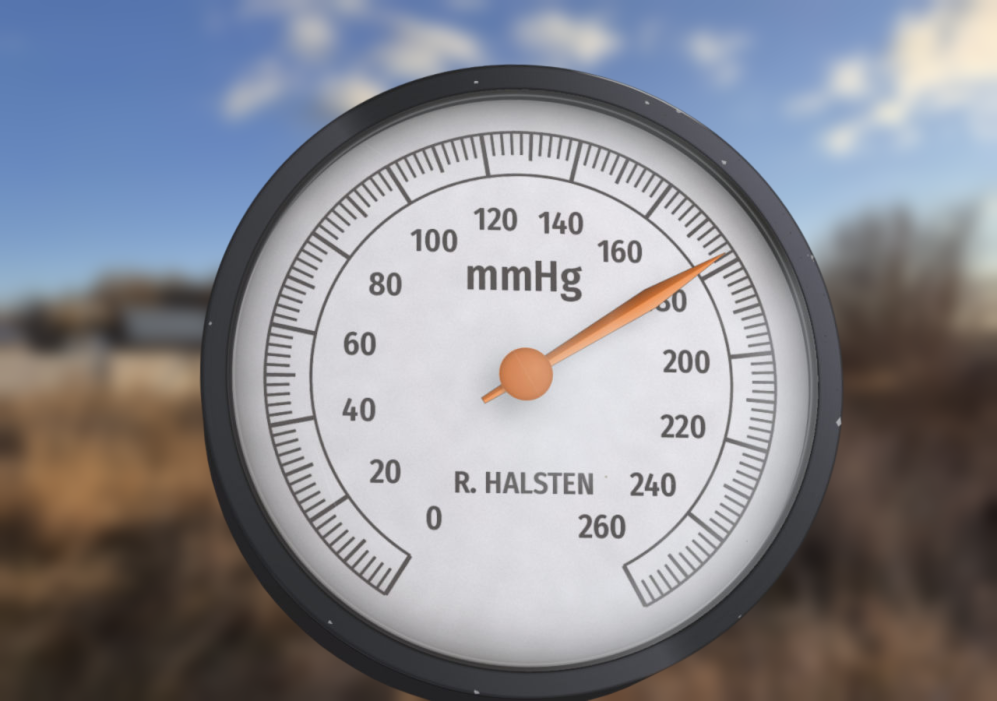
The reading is 178 mmHg
